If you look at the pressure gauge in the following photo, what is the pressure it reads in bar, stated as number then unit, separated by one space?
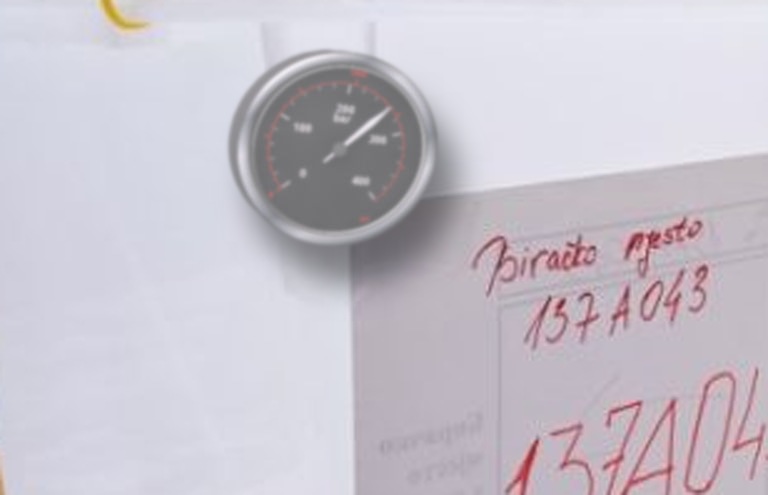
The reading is 260 bar
